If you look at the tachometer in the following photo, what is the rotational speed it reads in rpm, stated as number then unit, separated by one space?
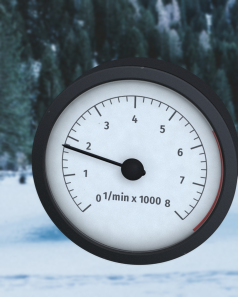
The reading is 1800 rpm
